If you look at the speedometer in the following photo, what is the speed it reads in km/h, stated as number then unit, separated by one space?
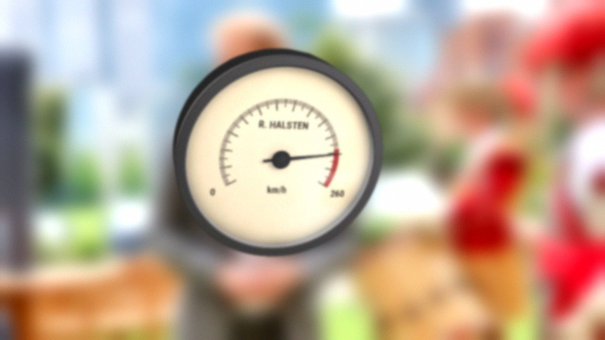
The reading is 220 km/h
